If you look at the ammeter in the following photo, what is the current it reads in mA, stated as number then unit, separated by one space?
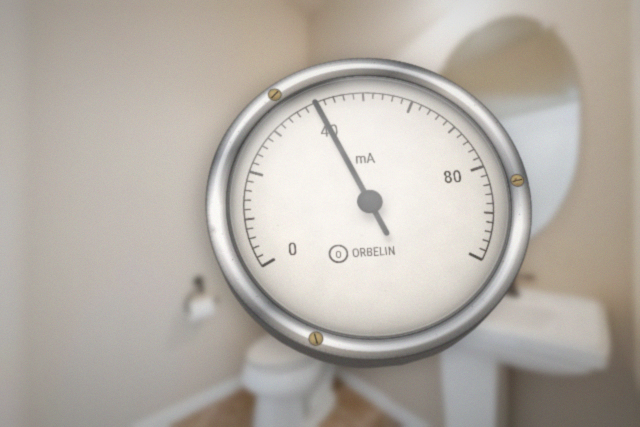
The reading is 40 mA
